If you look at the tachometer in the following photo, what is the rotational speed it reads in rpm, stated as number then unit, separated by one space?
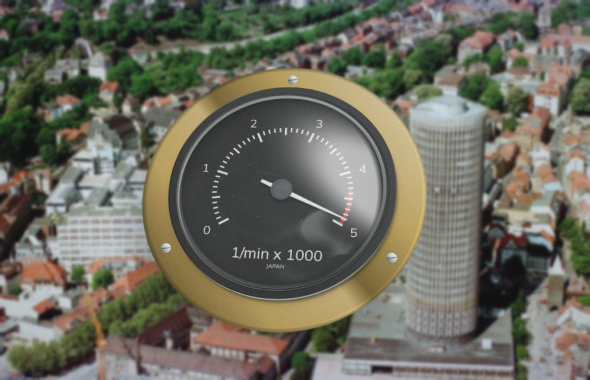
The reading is 4900 rpm
